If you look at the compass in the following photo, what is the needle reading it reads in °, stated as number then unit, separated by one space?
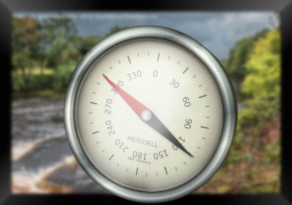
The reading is 300 °
